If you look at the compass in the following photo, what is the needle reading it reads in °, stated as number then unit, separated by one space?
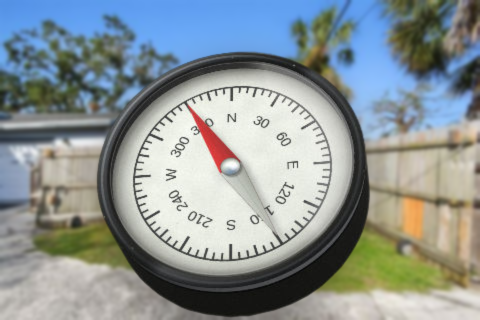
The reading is 330 °
